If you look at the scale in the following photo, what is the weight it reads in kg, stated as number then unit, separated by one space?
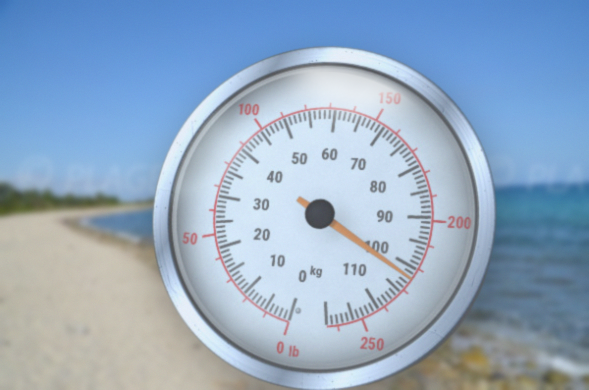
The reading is 102 kg
